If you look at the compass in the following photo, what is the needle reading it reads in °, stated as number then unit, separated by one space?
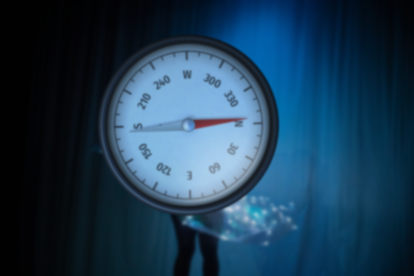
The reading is 355 °
